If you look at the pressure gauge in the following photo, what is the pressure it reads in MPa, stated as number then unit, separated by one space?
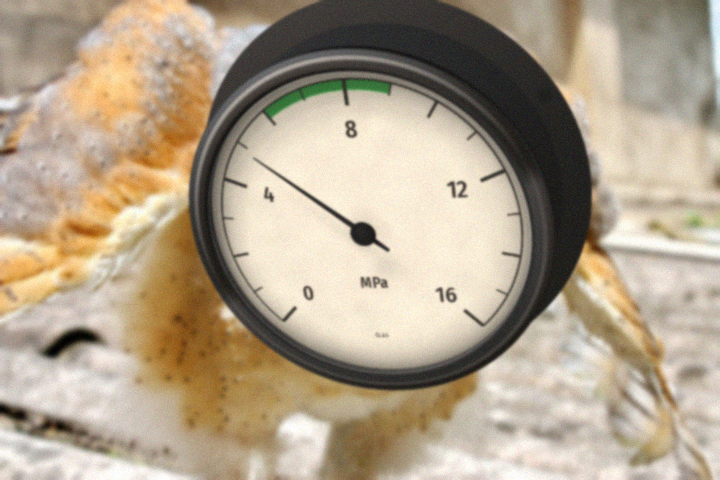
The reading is 5 MPa
